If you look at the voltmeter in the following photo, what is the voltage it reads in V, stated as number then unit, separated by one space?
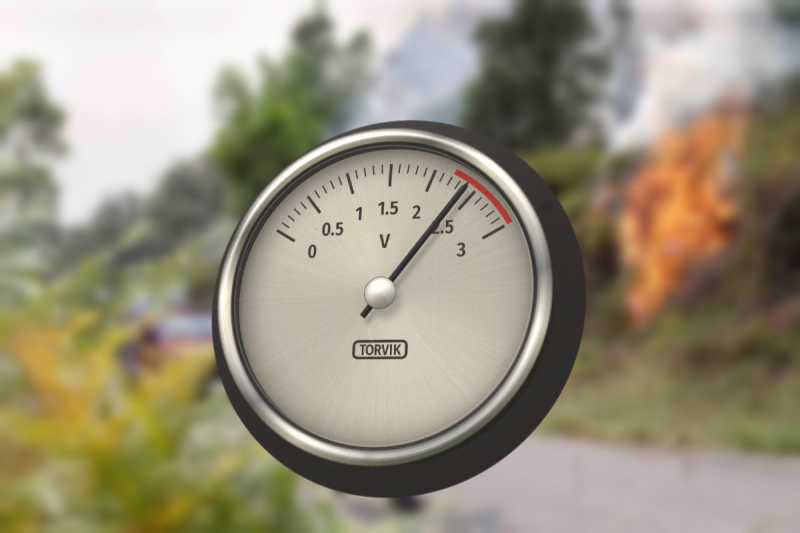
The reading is 2.4 V
